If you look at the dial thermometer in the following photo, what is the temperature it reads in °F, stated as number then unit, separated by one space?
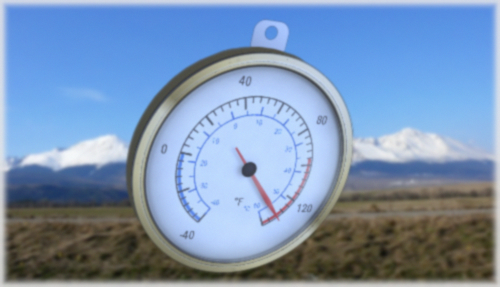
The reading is 132 °F
